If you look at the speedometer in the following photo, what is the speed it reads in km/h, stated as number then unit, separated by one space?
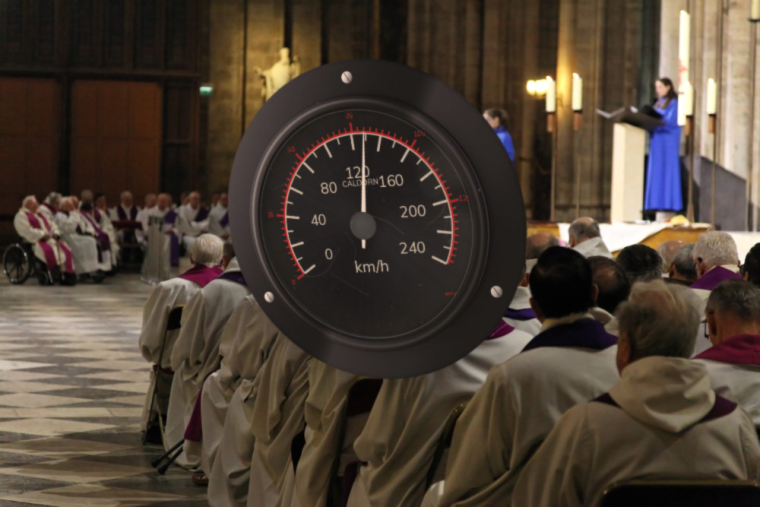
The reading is 130 km/h
